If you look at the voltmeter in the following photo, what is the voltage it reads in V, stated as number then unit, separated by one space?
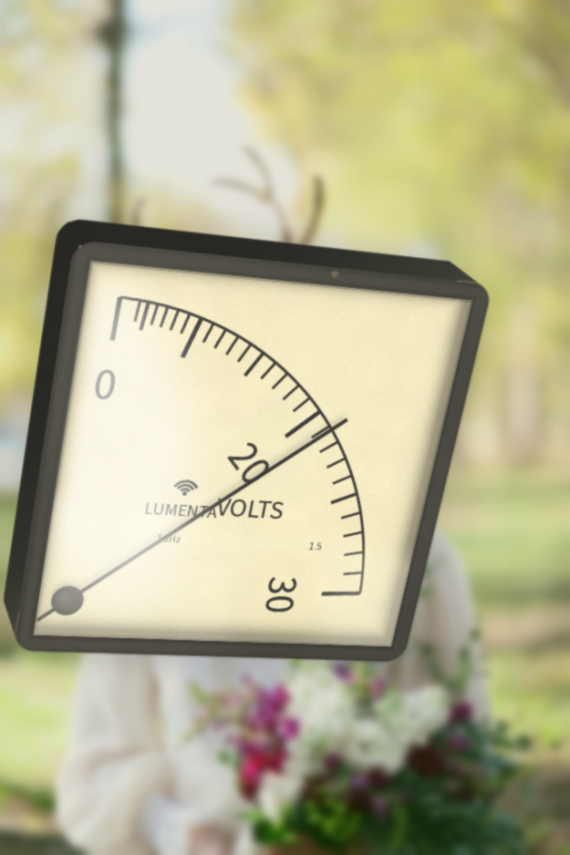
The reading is 21 V
